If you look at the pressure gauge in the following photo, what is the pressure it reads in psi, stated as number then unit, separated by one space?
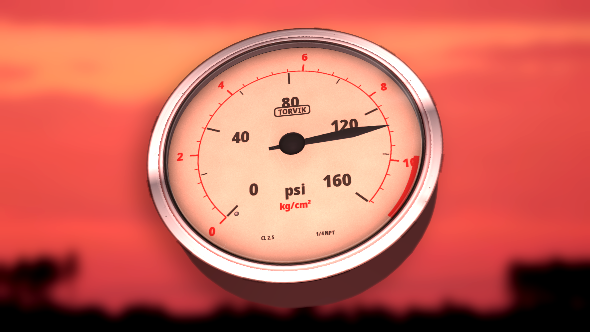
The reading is 130 psi
